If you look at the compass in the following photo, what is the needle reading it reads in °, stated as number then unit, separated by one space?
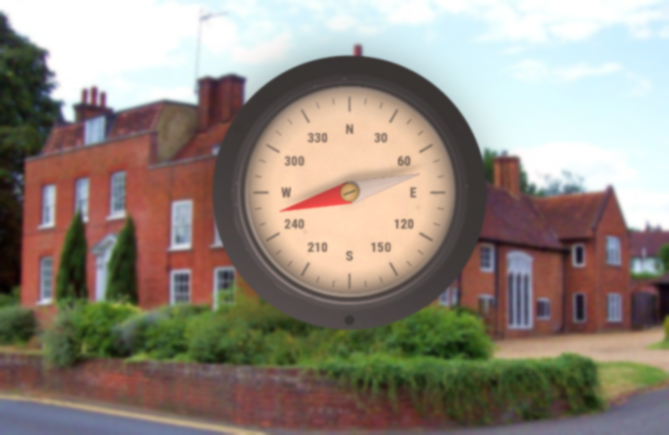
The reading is 255 °
